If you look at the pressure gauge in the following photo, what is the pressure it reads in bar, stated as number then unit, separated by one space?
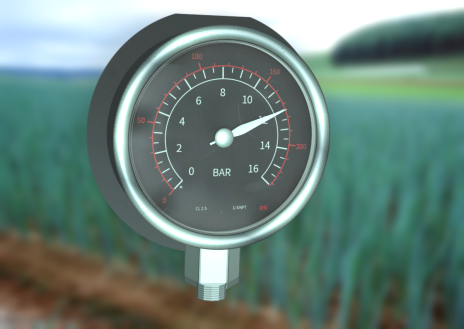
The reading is 12 bar
